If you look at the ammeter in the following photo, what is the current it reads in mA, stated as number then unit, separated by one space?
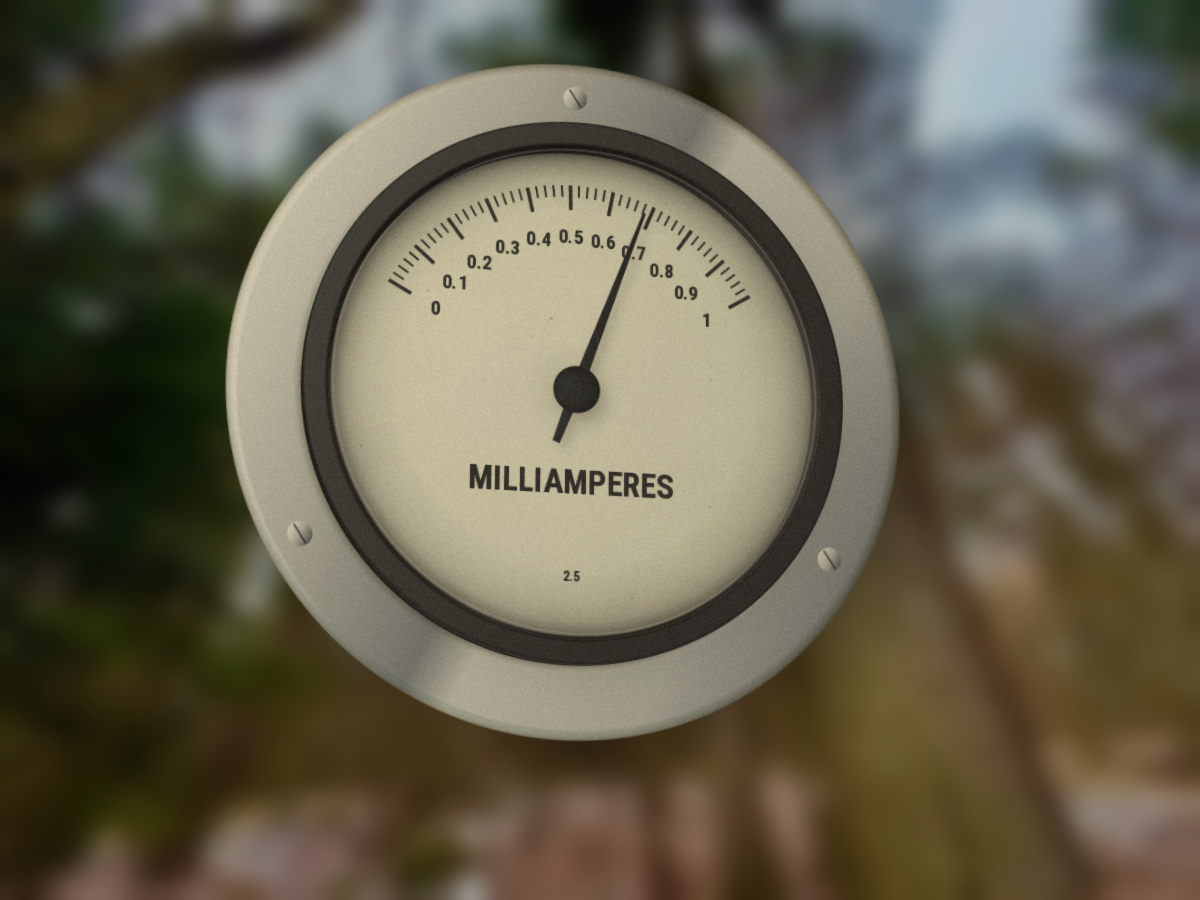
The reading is 0.68 mA
